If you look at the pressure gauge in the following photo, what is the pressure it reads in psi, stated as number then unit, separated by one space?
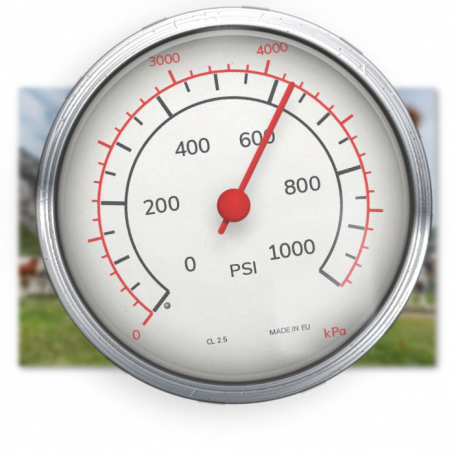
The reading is 625 psi
